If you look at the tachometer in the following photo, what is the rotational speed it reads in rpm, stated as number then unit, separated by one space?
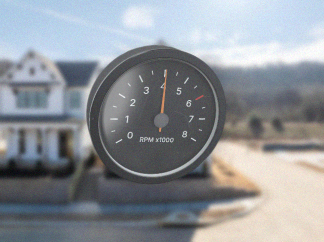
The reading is 4000 rpm
